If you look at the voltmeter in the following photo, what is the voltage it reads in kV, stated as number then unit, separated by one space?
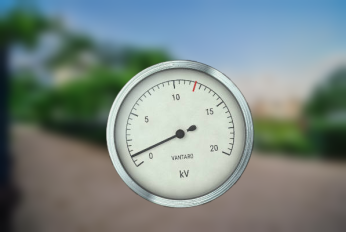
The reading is 1 kV
